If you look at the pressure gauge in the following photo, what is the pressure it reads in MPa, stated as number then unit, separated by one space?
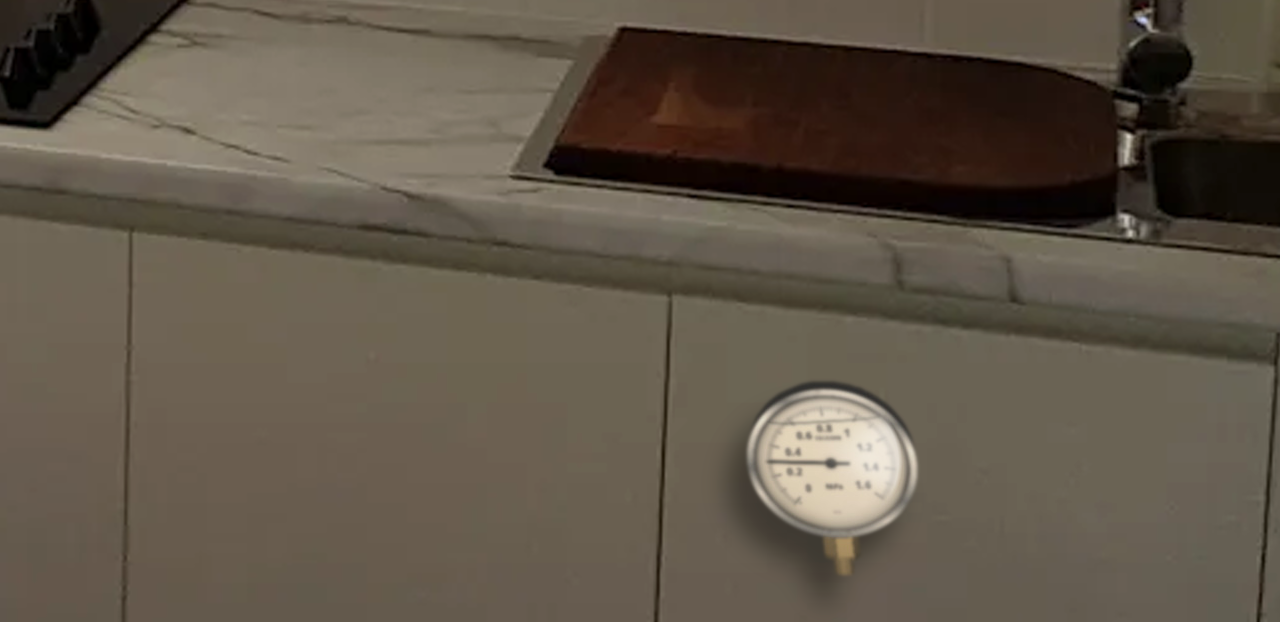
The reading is 0.3 MPa
